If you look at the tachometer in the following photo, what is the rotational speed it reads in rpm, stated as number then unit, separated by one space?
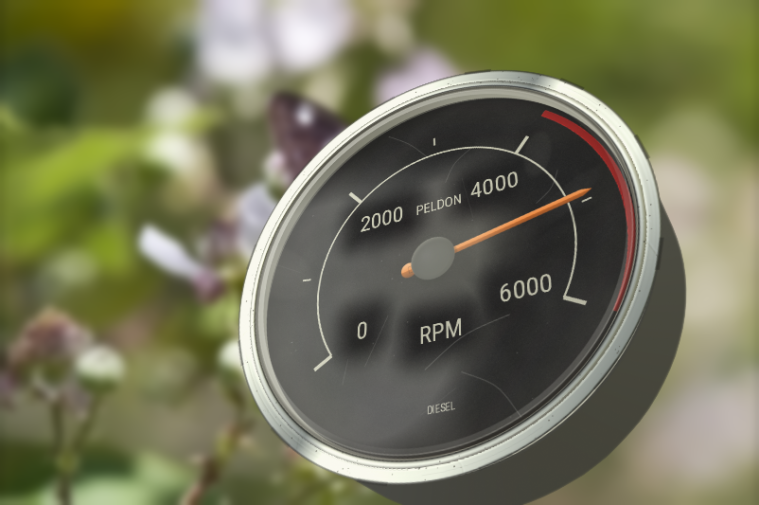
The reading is 5000 rpm
